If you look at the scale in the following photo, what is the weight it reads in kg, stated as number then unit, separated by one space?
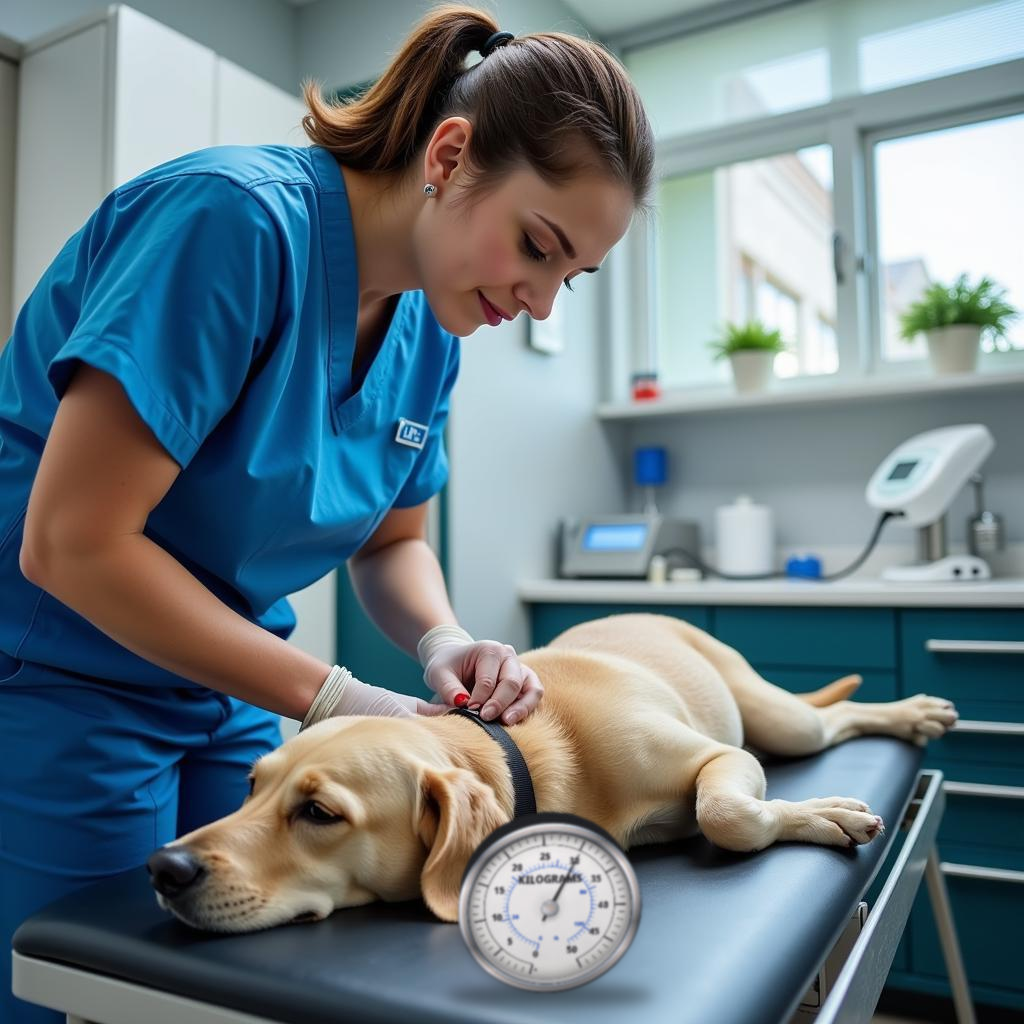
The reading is 30 kg
